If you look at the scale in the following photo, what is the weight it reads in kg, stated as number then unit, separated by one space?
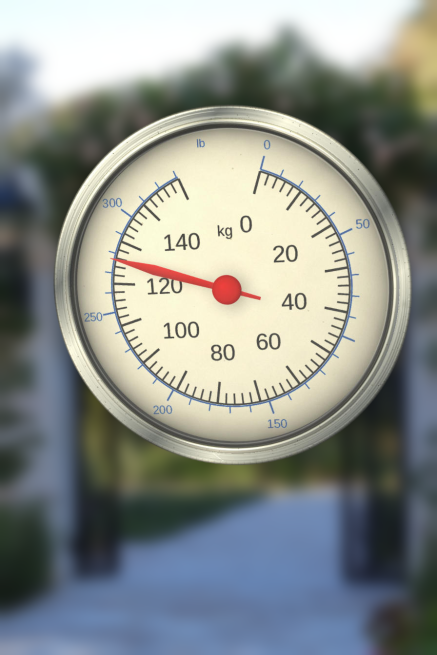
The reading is 126 kg
